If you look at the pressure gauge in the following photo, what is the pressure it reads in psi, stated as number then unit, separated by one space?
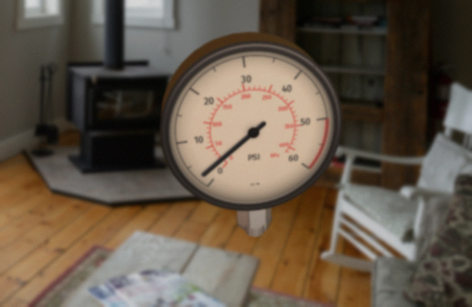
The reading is 2.5 psi
